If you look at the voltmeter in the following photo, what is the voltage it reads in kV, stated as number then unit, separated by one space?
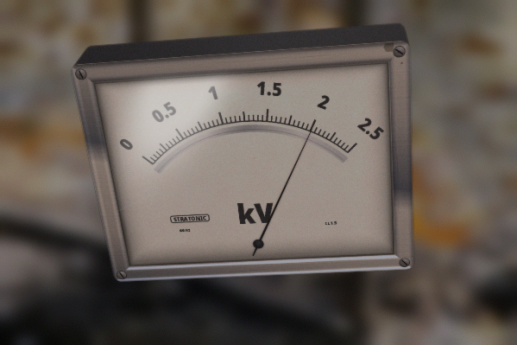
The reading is 2 kV
